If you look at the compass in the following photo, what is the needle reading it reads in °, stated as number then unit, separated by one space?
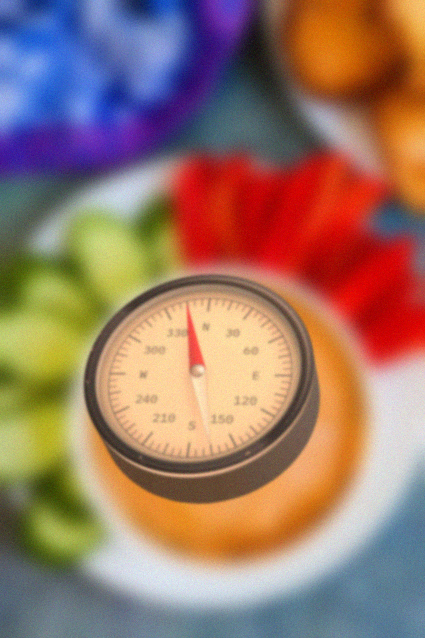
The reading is 345 °
